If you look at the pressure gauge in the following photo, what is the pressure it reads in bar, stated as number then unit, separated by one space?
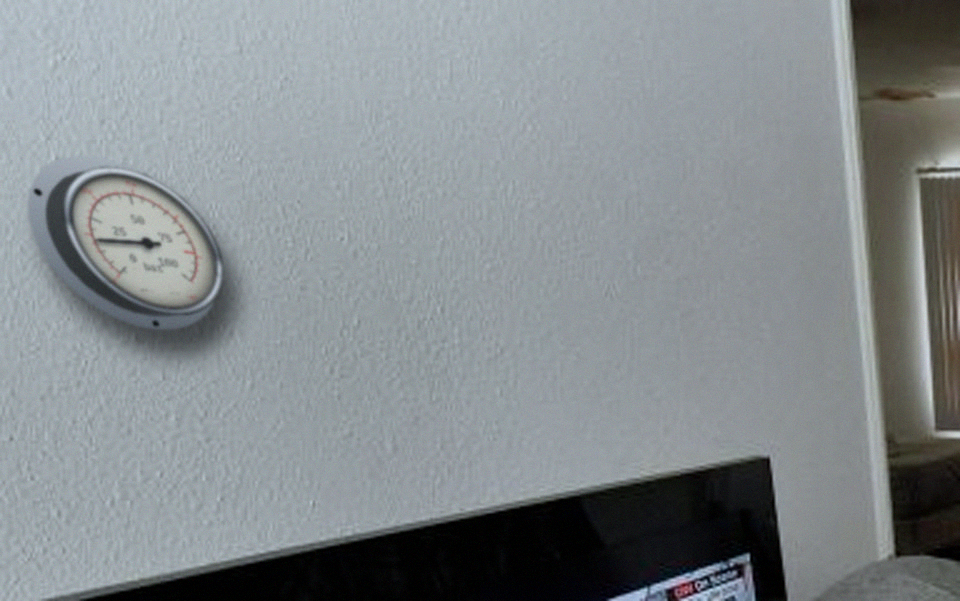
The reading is 15 bar
